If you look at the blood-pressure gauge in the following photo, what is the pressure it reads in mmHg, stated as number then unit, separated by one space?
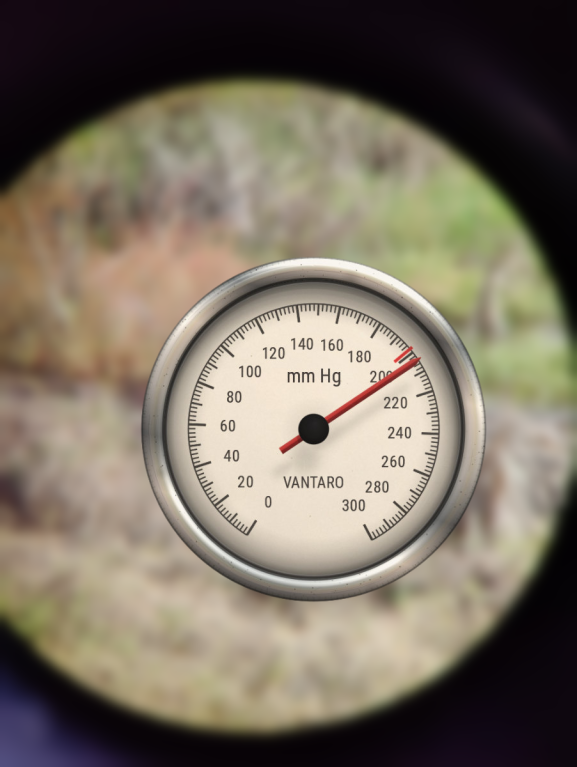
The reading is 204 mmHg
